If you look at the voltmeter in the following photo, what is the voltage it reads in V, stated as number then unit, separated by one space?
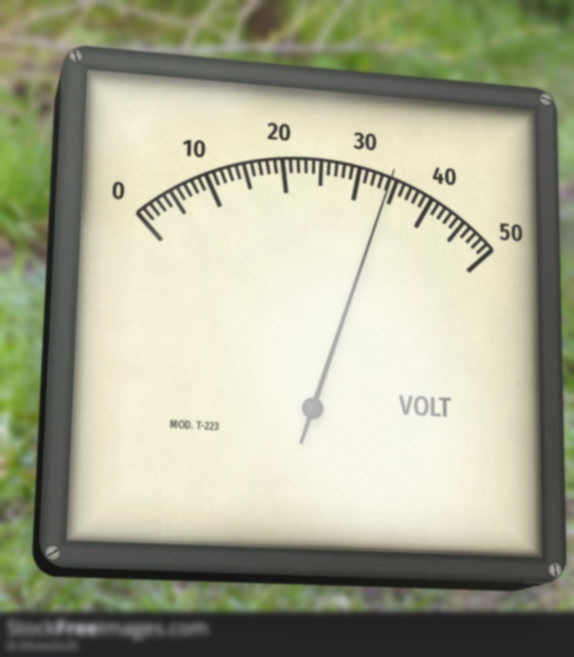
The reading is 34 V
